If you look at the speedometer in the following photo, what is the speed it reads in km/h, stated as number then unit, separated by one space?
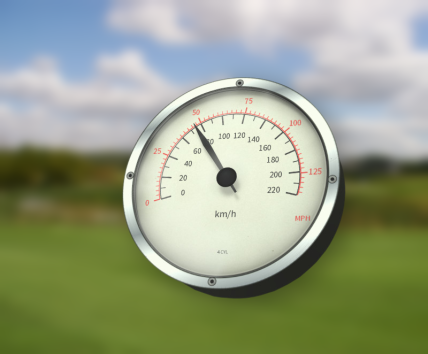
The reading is 75 km/h
